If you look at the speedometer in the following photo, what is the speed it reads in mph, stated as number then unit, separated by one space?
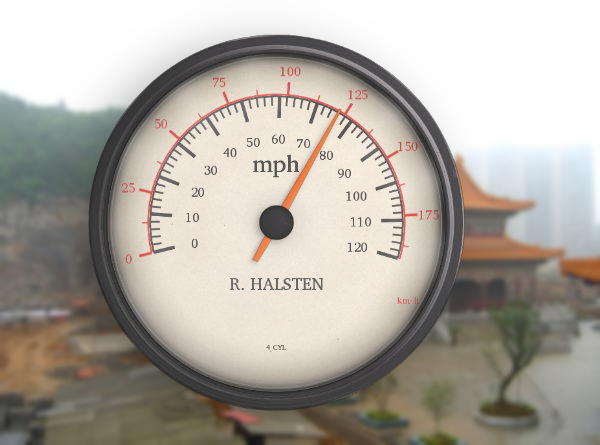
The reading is 76 mph
